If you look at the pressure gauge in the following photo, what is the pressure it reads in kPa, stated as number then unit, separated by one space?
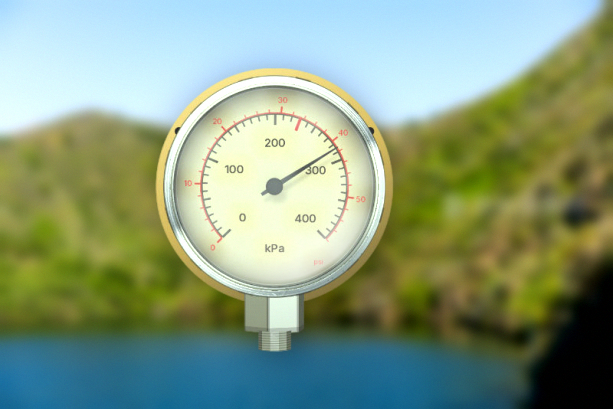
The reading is 285 kPa
